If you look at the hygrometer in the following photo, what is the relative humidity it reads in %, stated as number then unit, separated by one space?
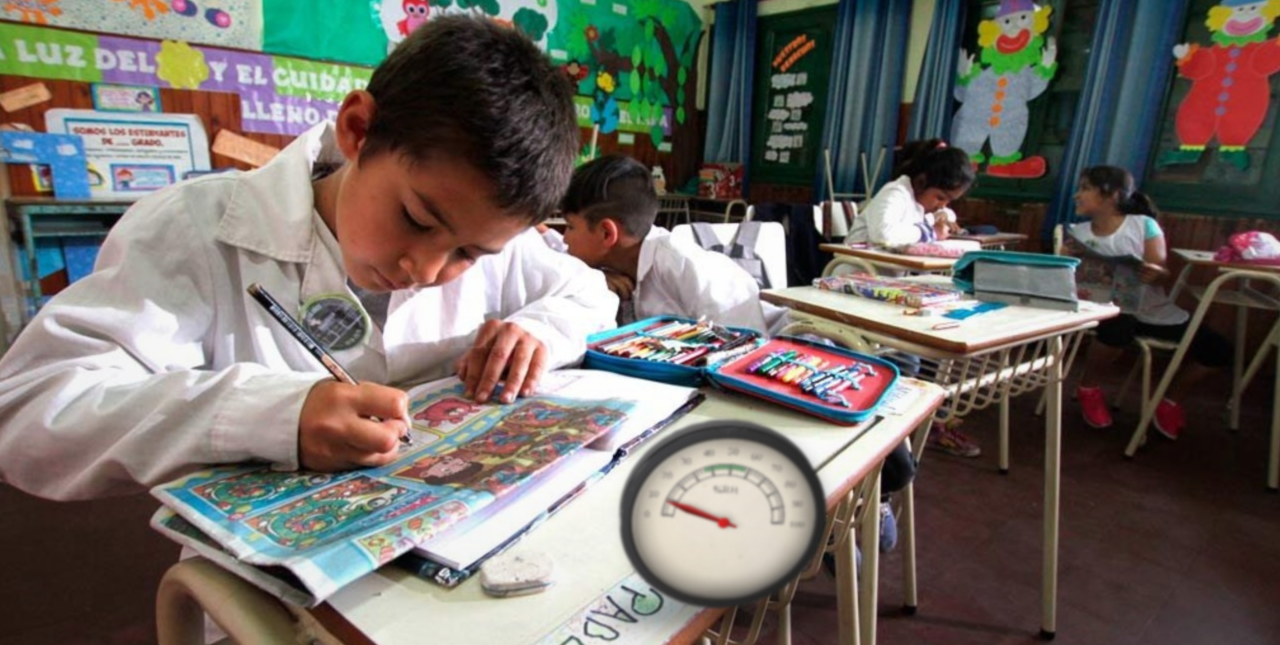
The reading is 10 %
